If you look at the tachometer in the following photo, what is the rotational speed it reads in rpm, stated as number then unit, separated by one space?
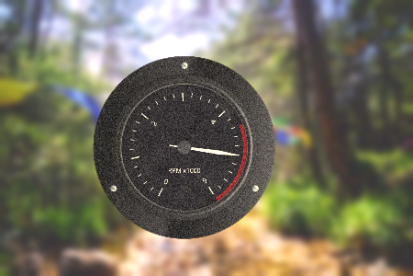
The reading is 5000 rpm
